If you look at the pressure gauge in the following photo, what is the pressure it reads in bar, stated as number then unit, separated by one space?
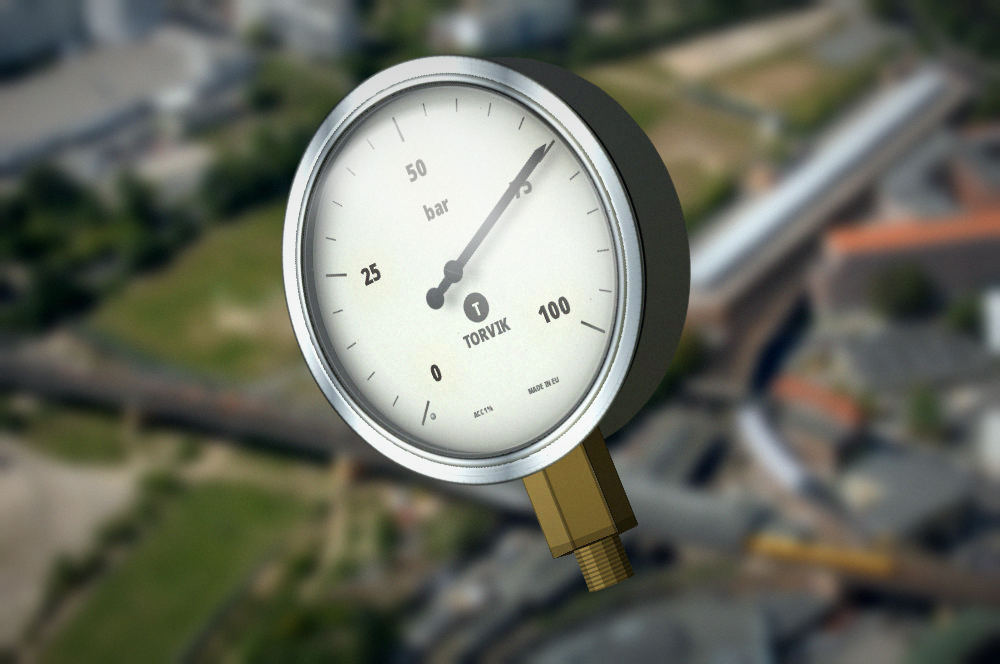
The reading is 75 bar
